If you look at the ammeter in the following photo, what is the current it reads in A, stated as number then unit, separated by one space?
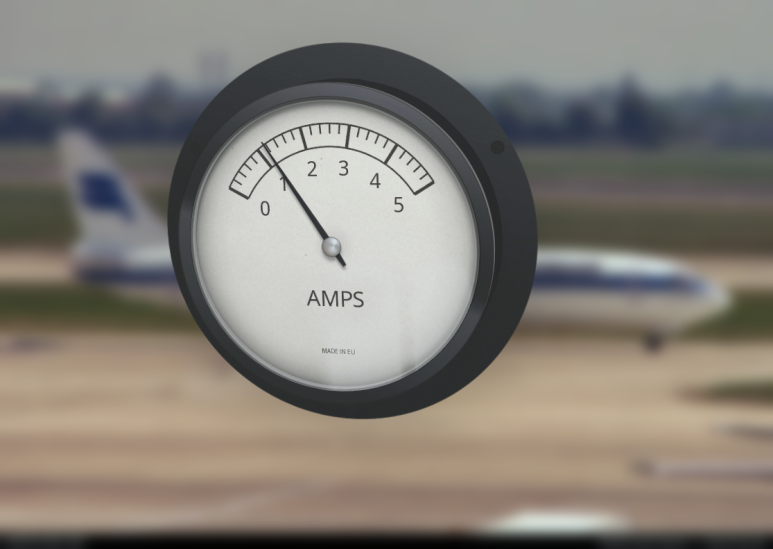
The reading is 1.2 A
